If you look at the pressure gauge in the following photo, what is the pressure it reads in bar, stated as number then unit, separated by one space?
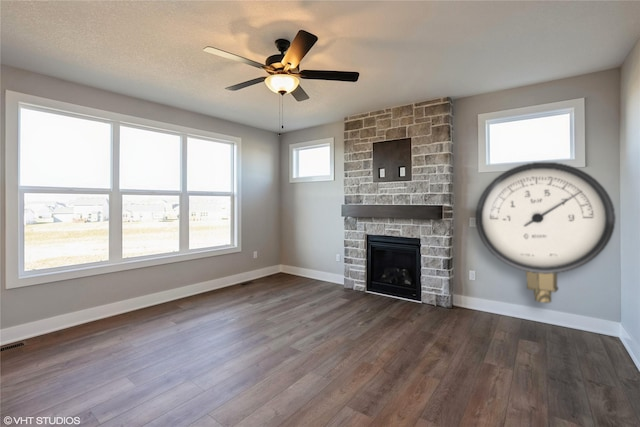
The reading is 7 bar
